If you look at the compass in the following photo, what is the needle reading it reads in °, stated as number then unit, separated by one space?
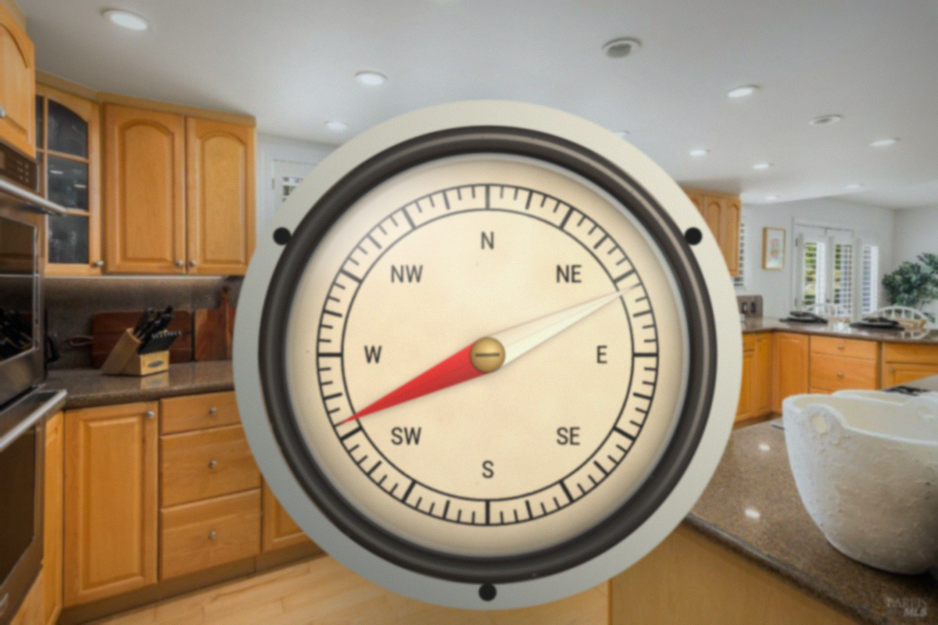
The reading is 245 °
